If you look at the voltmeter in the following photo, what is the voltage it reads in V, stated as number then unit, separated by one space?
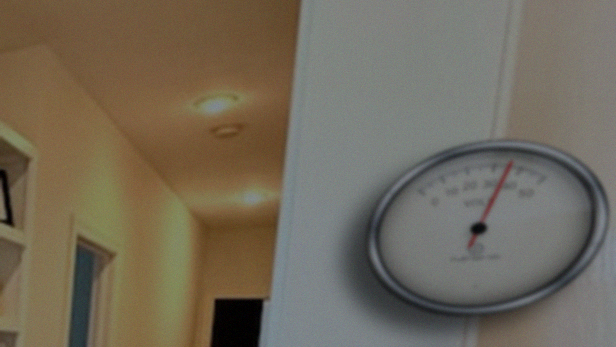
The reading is 35 V
